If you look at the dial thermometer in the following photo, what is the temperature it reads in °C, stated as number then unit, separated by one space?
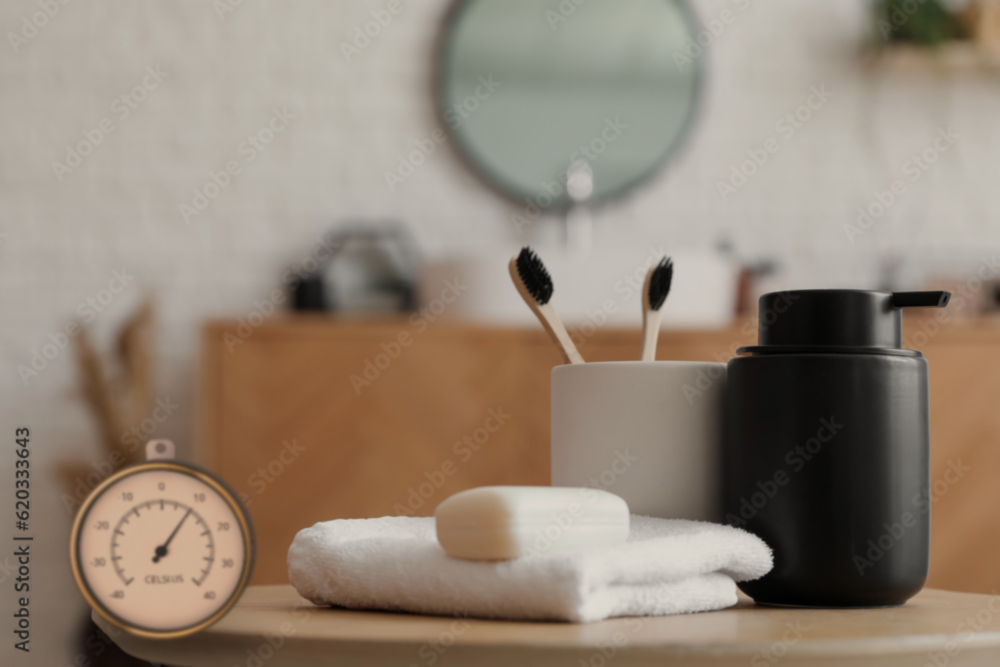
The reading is 10 °C
